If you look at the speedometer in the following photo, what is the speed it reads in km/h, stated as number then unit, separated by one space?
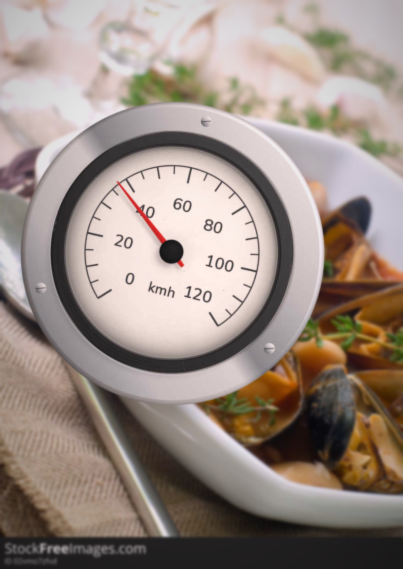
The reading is 37.5 km/h
